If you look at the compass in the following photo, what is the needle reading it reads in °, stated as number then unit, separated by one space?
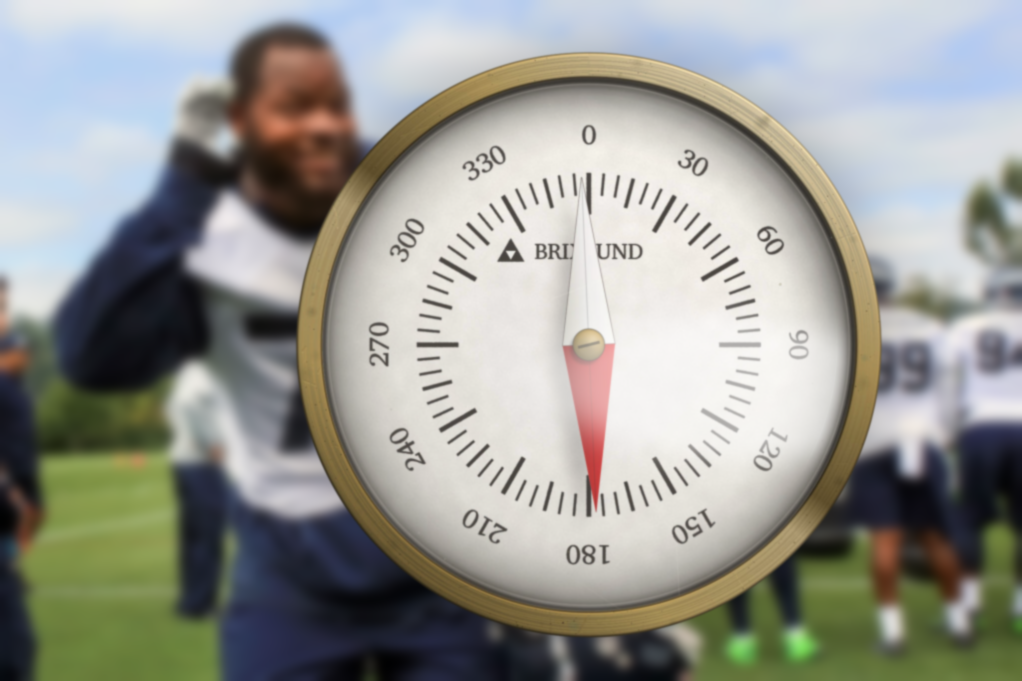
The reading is 177.5 °
